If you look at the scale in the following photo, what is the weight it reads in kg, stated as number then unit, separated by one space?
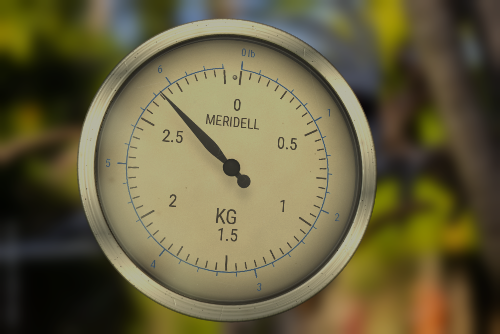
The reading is 2.65 kg
